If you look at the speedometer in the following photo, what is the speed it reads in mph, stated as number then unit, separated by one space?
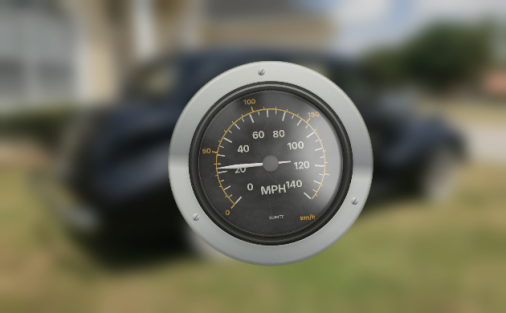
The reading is 22.5 mph
